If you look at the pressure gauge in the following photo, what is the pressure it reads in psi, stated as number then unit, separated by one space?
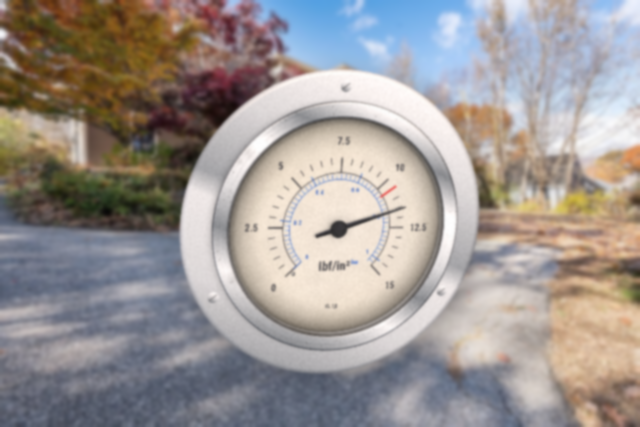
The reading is 11.5 psi
